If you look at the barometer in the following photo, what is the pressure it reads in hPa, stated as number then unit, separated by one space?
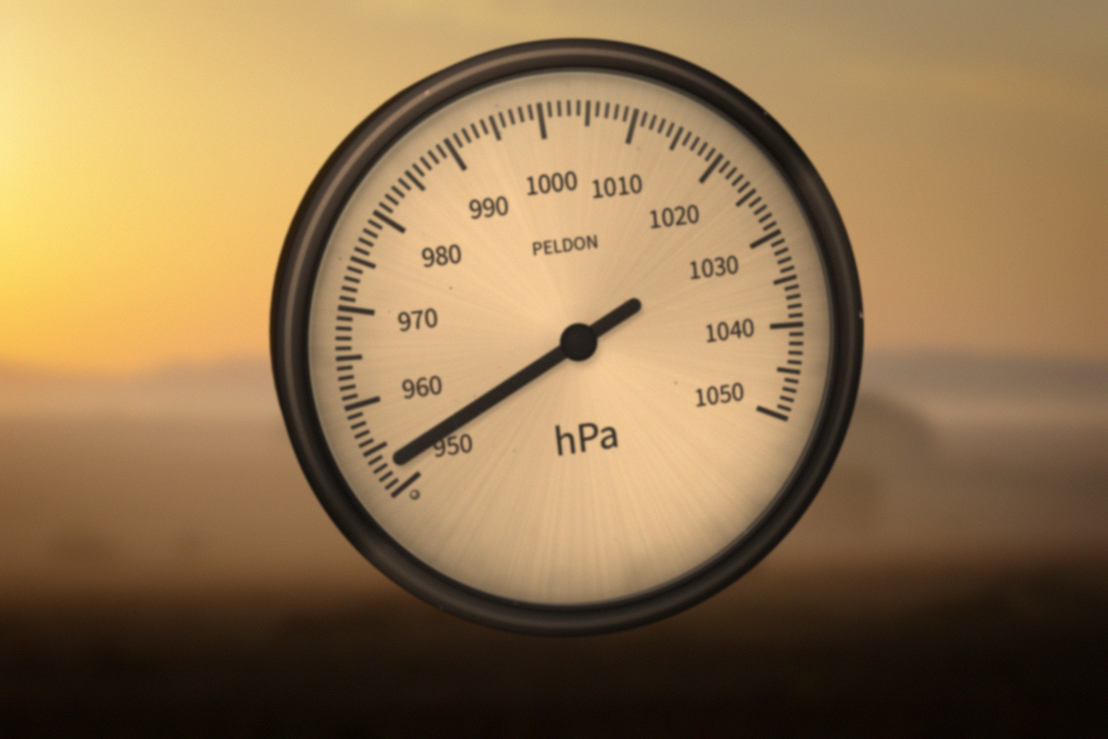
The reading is 953 hPa
